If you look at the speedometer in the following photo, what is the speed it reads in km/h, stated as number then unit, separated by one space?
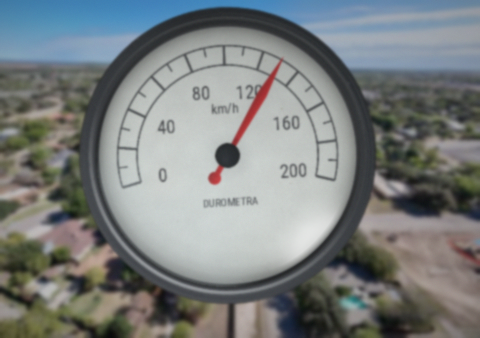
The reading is 130 km/h
